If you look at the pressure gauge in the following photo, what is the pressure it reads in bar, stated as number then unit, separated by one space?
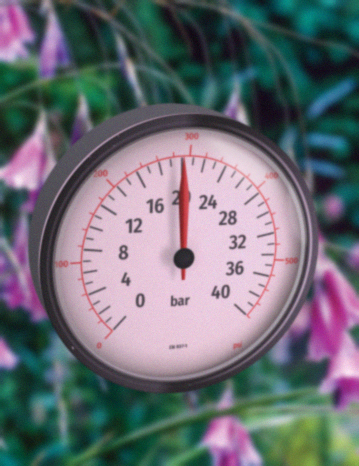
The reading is 20 bar
